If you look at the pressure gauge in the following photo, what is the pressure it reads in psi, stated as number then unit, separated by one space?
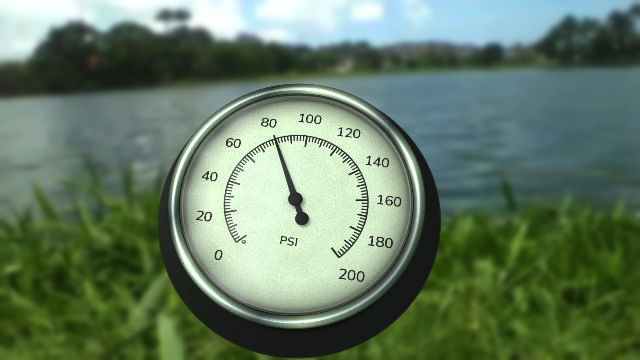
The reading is 80 psi
